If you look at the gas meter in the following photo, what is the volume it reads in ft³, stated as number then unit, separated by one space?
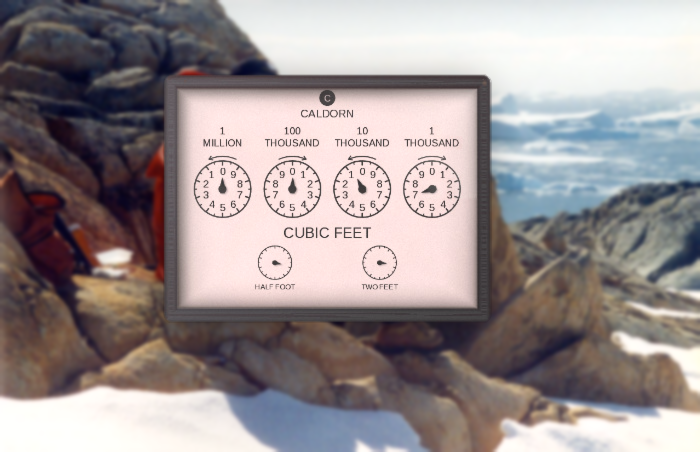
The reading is 700 ft³
